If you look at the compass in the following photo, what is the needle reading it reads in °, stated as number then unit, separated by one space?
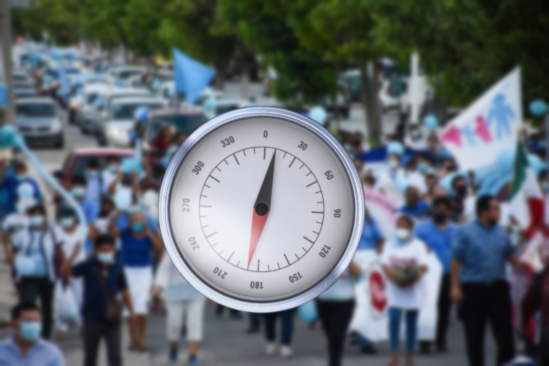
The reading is 190 °
